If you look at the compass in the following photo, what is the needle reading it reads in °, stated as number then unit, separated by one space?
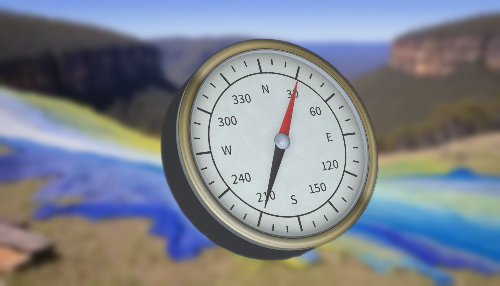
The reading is 30 °
